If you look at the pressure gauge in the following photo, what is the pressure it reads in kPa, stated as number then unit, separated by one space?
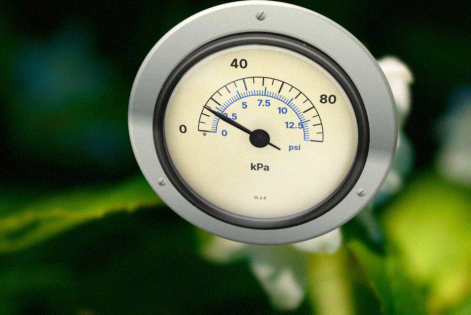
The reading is 15 kPa
